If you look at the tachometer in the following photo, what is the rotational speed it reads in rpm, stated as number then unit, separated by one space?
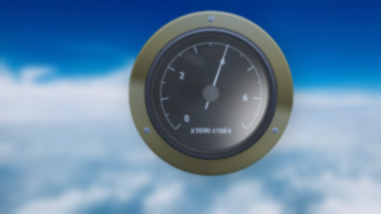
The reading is 4000 rpm
